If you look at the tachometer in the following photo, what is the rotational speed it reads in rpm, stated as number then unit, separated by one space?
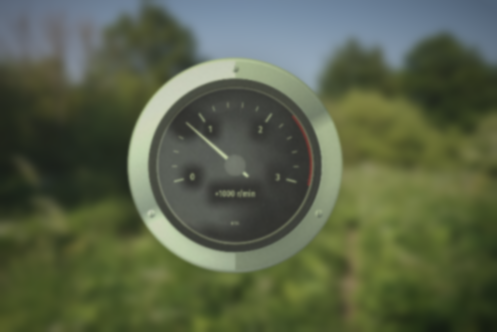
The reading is 800 rpm
